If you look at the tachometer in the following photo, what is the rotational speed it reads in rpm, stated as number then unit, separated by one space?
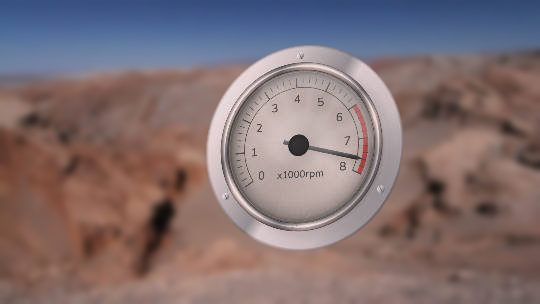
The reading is 7600 rpm
